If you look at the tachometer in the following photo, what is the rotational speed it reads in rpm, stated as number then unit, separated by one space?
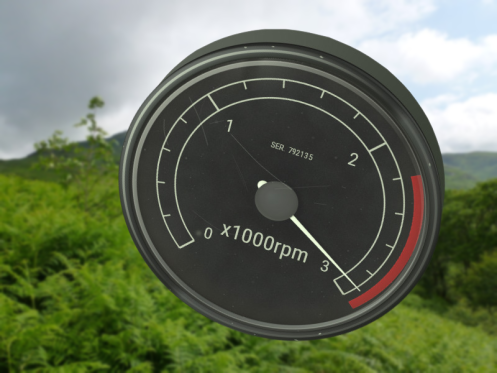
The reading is 2900 rpm
